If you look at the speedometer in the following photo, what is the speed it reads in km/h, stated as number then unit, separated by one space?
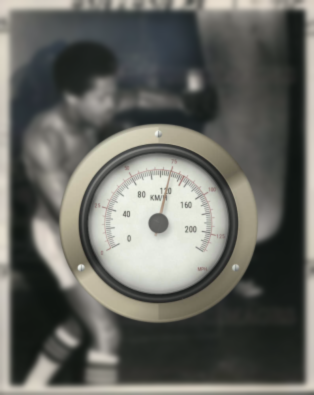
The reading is 120 km/h
